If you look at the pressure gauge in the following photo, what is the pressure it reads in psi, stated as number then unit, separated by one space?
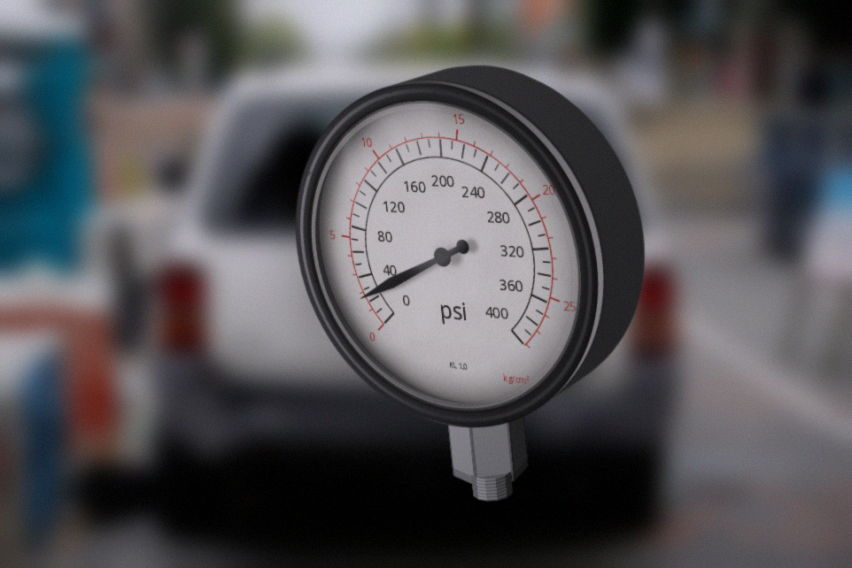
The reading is 25 psi
